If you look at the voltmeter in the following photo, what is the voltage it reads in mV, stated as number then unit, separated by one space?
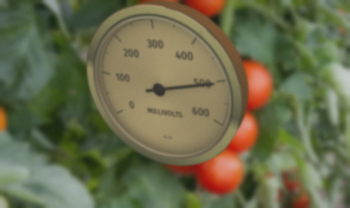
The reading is 500 mV
